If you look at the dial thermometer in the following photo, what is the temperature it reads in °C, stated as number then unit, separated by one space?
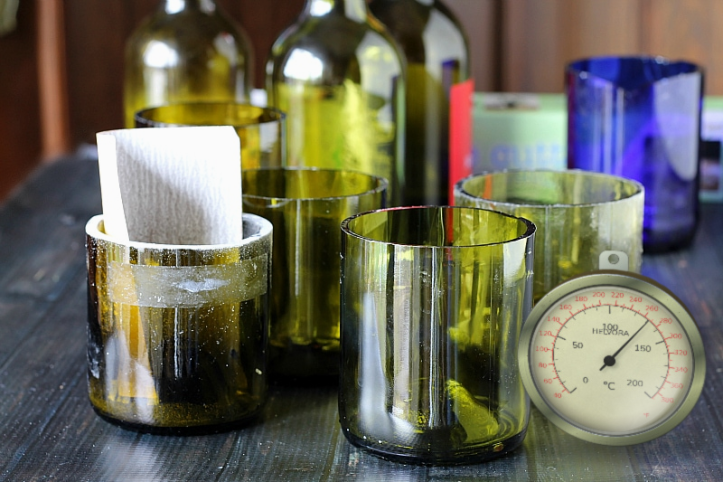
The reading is 130 °C
